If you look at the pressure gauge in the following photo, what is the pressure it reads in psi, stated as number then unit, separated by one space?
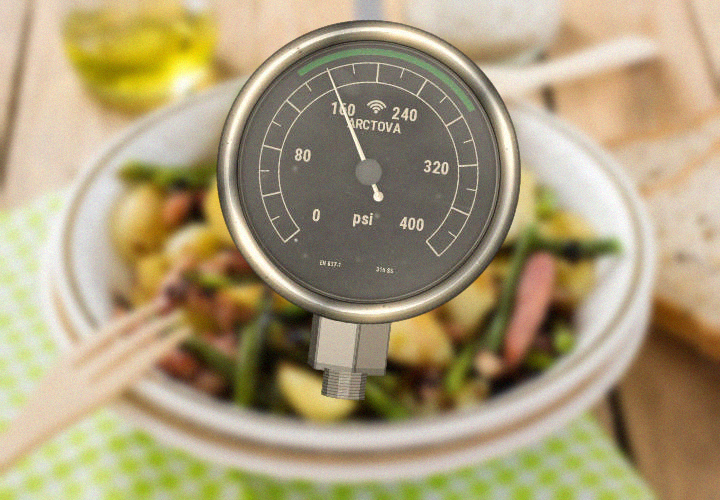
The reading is 160 psi
